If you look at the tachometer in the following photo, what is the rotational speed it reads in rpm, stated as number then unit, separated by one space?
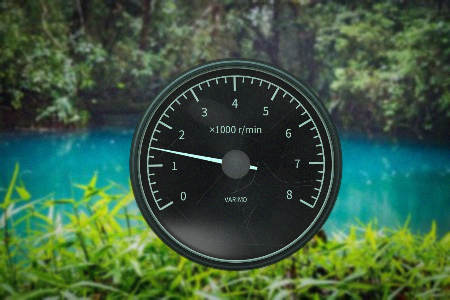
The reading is 1400 rpm
